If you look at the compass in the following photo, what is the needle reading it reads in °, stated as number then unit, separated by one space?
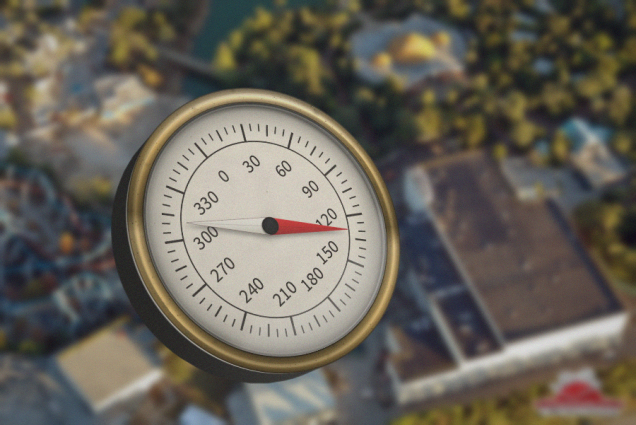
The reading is 130 °
